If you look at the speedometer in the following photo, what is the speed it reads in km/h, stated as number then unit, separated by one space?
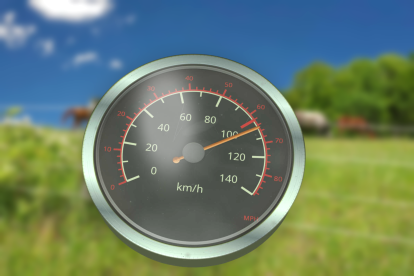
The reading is 105 km/h
